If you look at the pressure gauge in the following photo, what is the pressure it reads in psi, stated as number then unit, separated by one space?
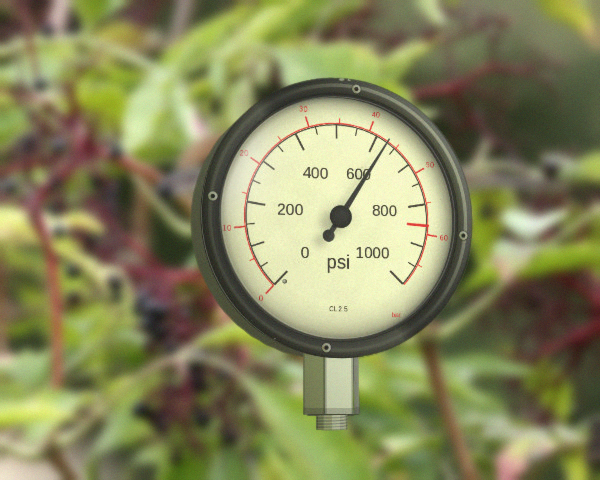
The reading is 625 psi
